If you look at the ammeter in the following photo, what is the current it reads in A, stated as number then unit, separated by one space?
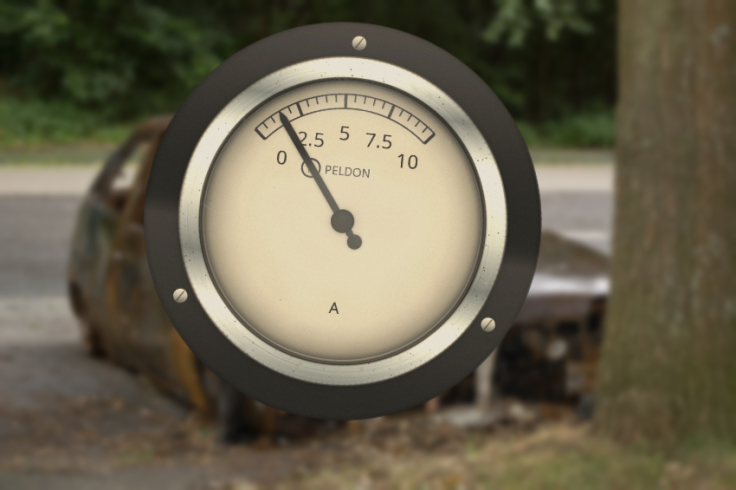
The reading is 1.5 A
